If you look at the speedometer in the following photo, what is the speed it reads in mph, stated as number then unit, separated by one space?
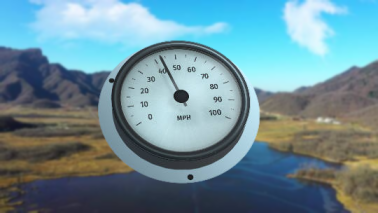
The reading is 42.5 mph
